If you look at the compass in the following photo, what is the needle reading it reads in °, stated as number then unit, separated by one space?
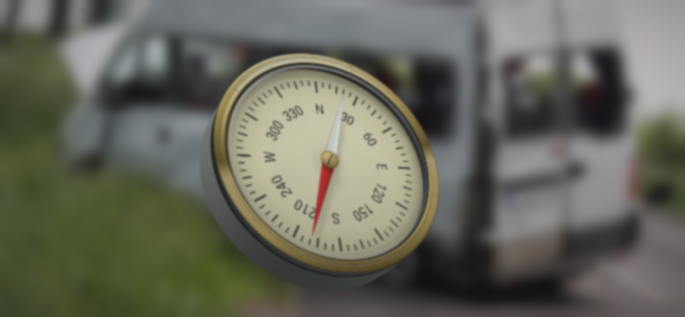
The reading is 200 °
